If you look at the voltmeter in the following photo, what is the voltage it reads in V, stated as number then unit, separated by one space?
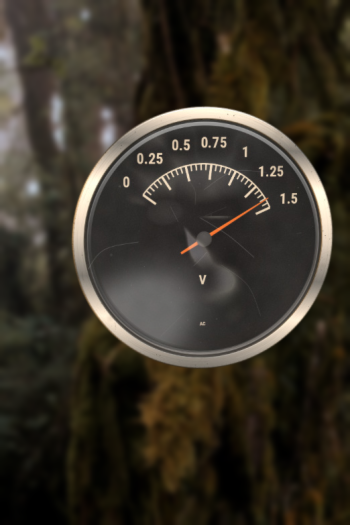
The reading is 1.4 V
